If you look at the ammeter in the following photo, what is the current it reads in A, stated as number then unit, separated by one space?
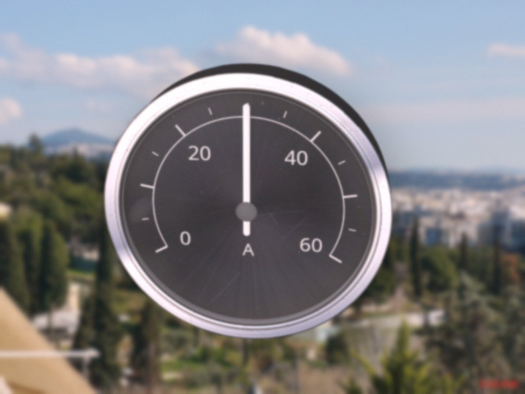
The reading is 30 A
